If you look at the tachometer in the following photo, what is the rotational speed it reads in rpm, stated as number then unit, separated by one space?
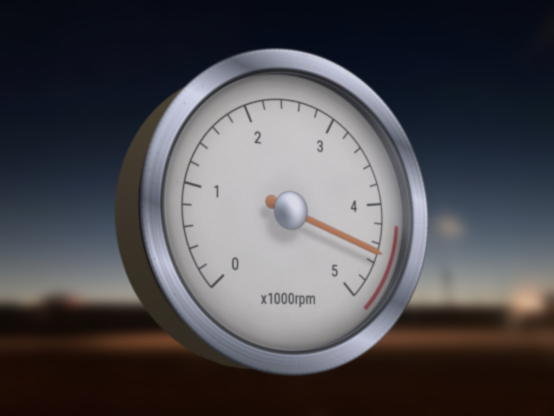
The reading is 4500 rpm
